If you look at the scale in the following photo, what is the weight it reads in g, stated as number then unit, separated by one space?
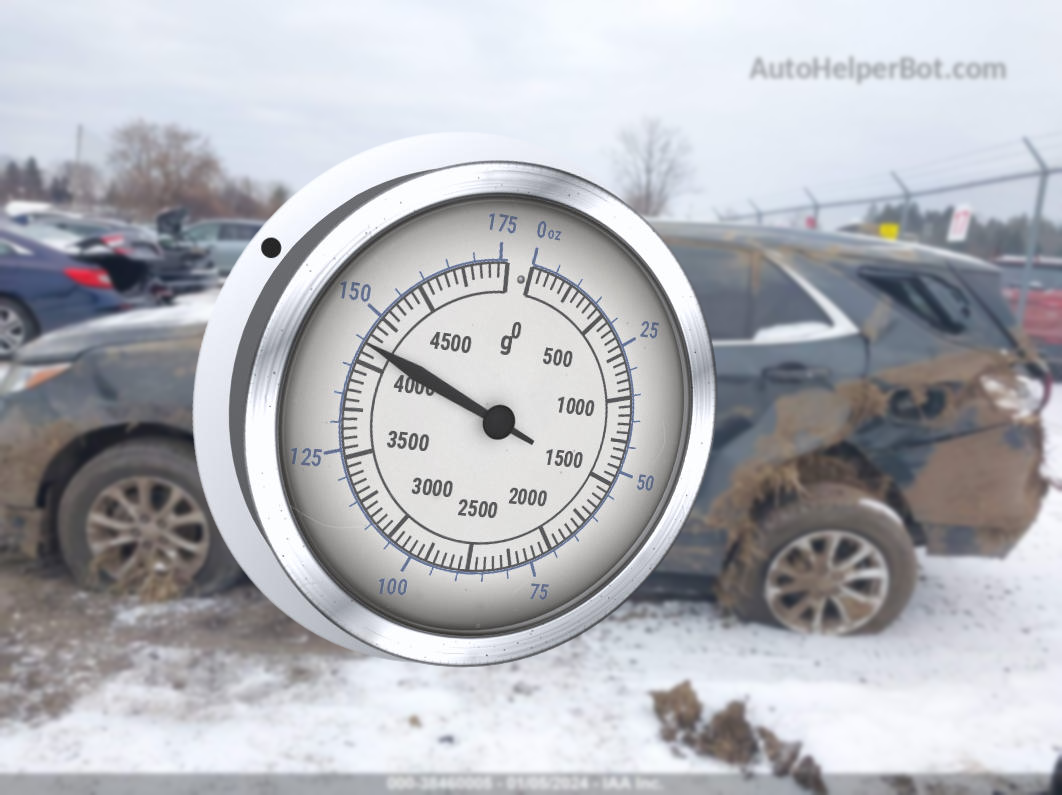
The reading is 4100 g
